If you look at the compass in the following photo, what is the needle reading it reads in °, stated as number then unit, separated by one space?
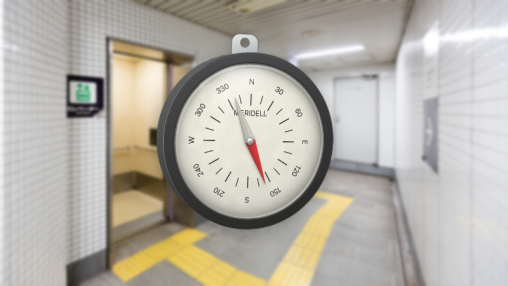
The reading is 157.5 °
